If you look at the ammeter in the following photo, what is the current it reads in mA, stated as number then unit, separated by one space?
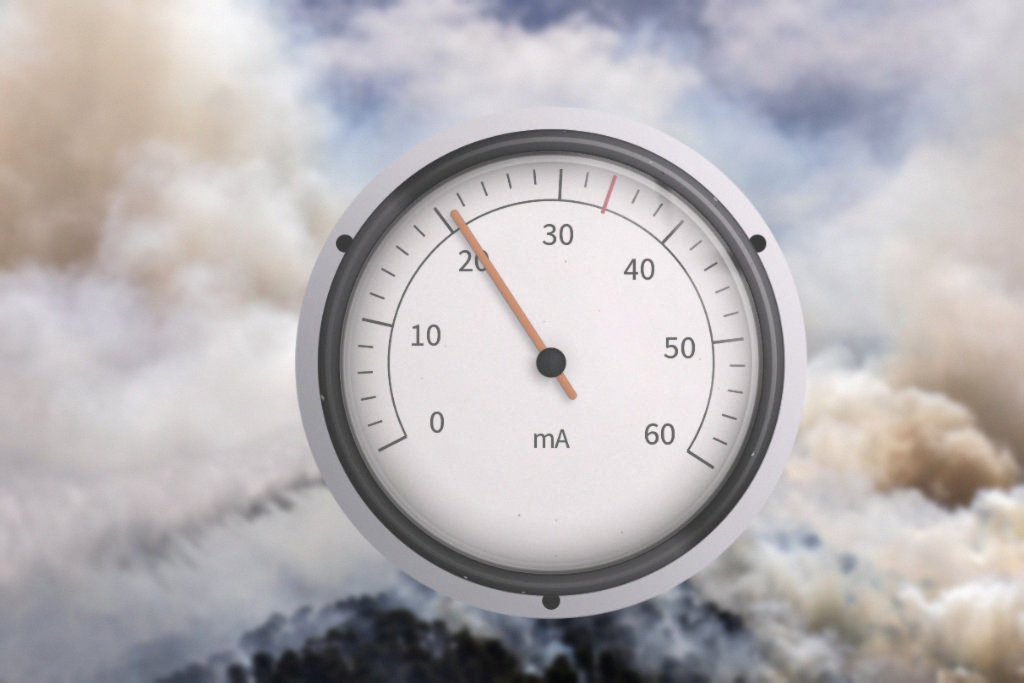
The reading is 21 mA
